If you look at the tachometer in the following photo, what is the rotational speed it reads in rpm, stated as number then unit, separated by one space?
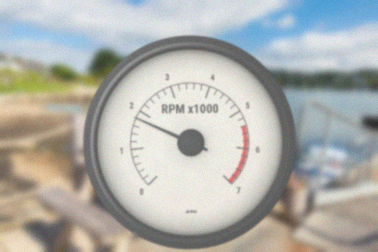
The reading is 1800 rpm
